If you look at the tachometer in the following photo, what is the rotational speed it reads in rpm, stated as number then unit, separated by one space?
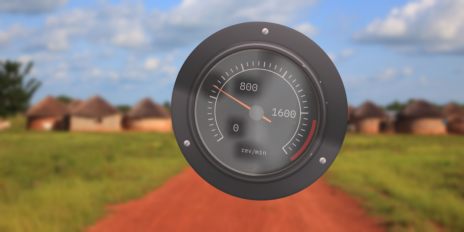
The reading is 500 rpm
